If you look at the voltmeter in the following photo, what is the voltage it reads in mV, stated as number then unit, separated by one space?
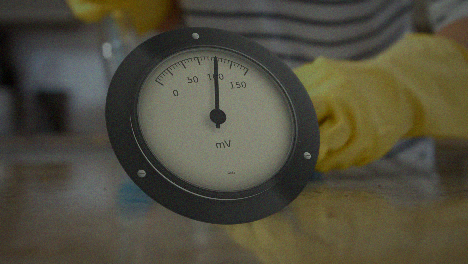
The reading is 100 mV
